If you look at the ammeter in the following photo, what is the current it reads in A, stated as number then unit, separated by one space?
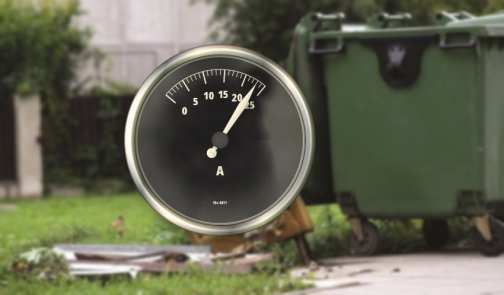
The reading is 23 A
